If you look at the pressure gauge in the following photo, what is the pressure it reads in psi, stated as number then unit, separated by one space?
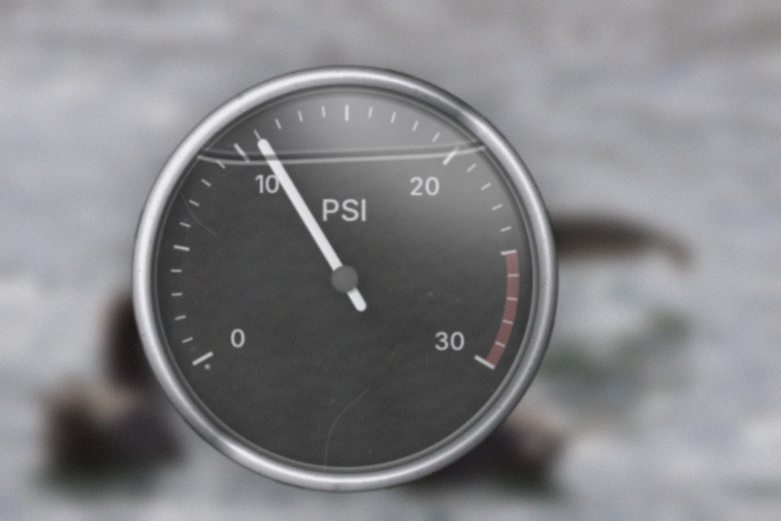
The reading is 11 psi
